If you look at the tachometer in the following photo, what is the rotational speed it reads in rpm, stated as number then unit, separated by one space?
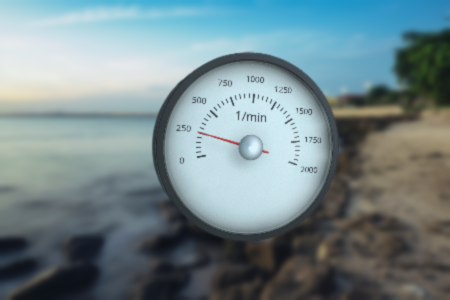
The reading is 250 rpm
